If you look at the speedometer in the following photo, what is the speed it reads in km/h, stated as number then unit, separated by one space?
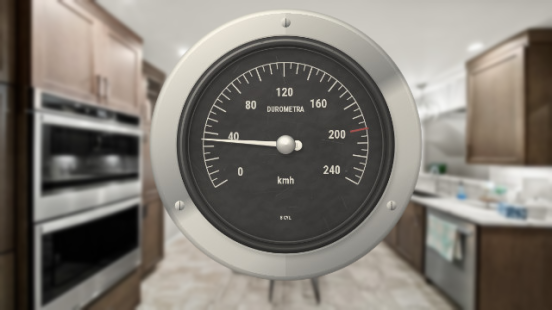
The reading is 35 km/h
